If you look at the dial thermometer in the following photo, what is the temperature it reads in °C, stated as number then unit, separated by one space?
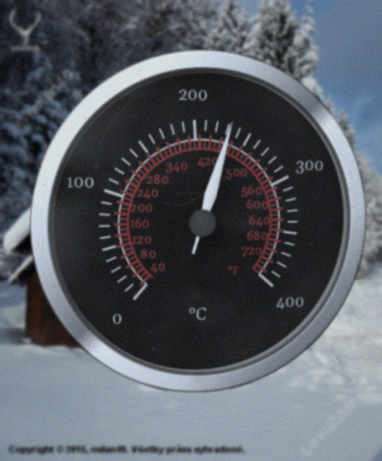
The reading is 230 °C
